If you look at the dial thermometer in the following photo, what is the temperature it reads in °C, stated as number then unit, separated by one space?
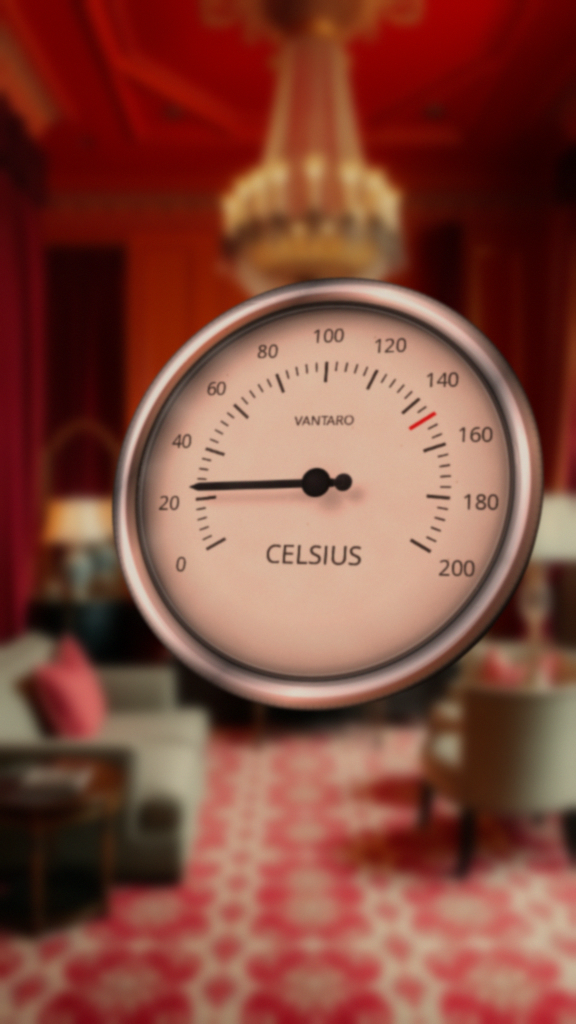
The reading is 24 °C
